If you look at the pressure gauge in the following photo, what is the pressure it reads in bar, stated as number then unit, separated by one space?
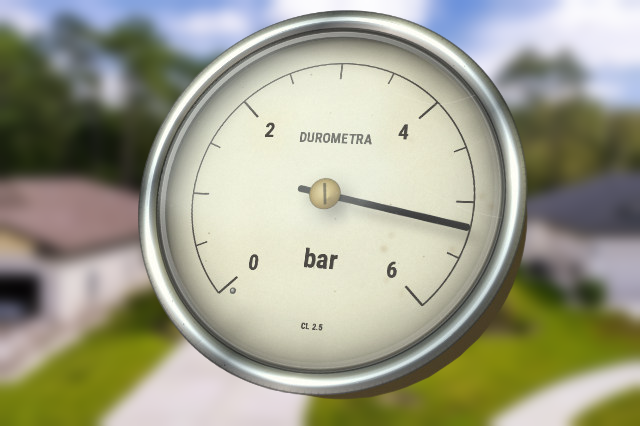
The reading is 5.25 bar
